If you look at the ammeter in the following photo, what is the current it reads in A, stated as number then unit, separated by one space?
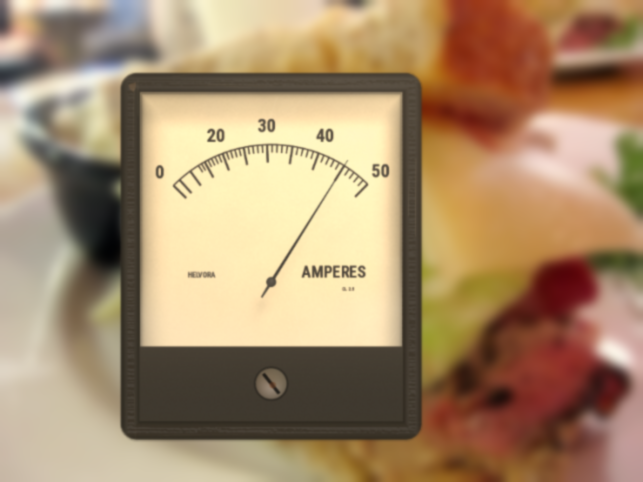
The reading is 45 A
